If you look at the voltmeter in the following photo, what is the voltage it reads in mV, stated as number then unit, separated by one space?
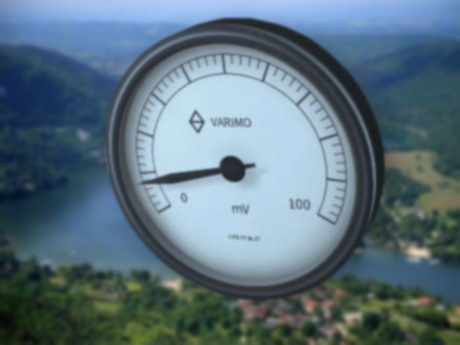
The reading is 8 mV
